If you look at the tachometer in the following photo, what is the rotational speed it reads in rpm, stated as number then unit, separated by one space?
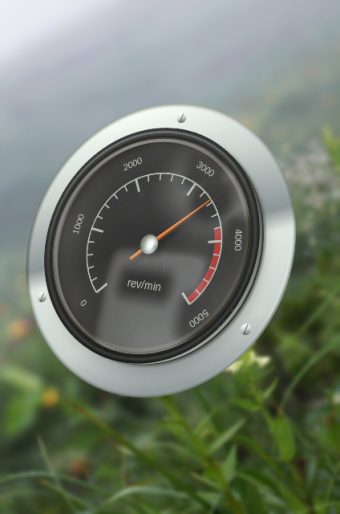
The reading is 3400 rpm
